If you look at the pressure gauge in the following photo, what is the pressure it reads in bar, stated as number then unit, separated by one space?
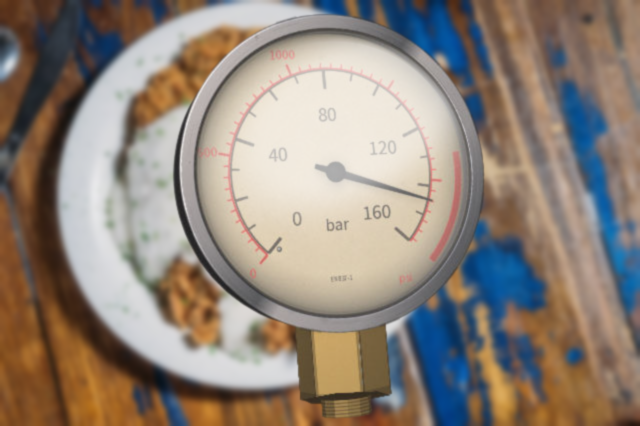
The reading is 145 bar
